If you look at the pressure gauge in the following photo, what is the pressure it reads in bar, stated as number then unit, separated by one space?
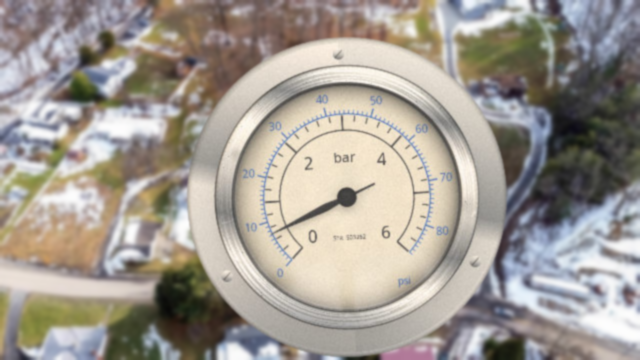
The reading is 0.5 bar
